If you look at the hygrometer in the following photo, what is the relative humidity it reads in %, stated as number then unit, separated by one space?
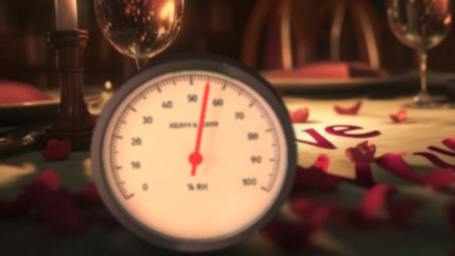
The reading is 55 %
